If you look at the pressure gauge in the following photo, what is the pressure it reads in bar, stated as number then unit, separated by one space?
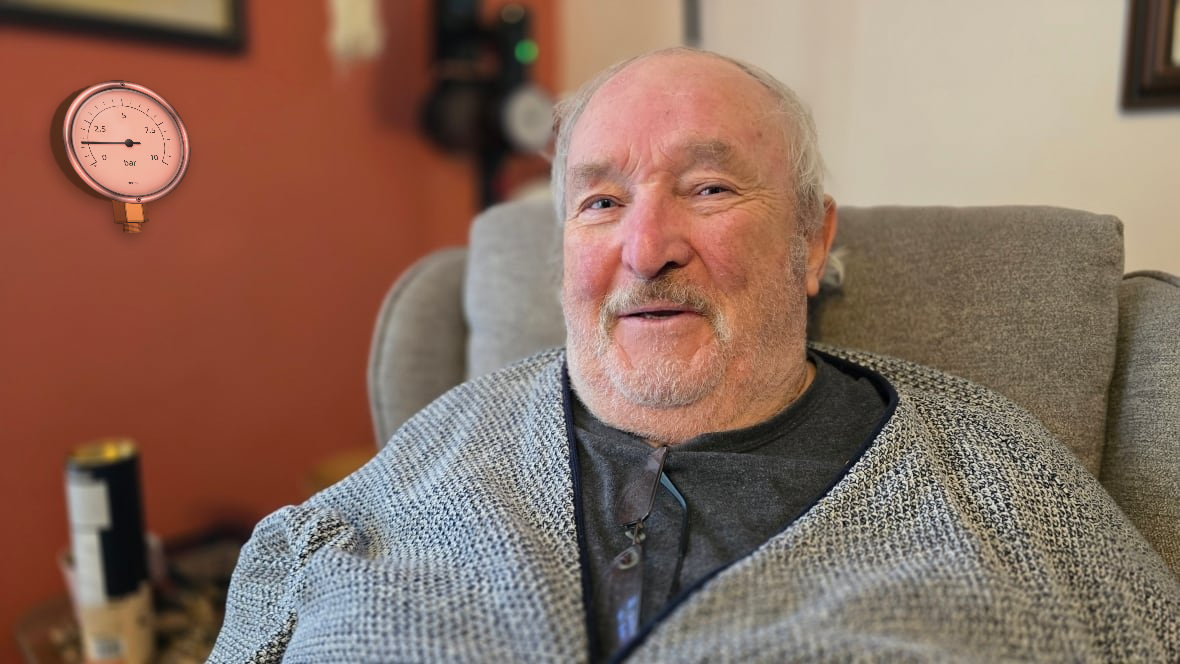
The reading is 1.25 bar
